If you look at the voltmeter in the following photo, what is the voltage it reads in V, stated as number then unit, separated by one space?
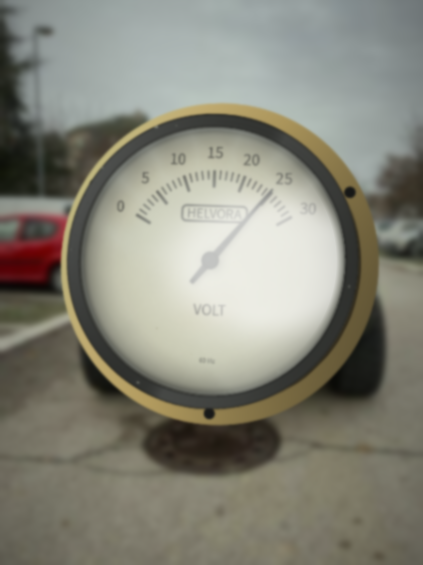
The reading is 25 V
